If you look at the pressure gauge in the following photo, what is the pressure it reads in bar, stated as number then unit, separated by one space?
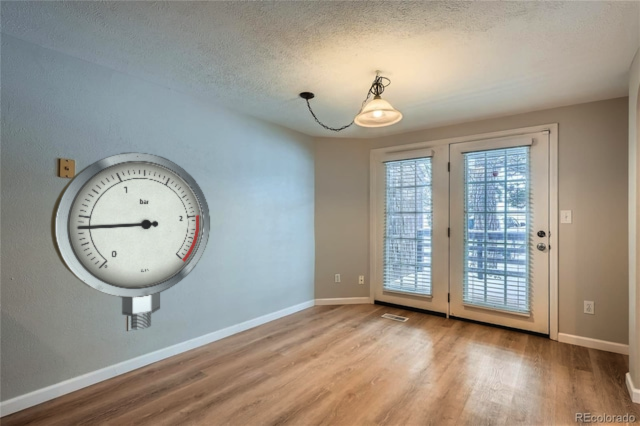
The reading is 0.4 bar
